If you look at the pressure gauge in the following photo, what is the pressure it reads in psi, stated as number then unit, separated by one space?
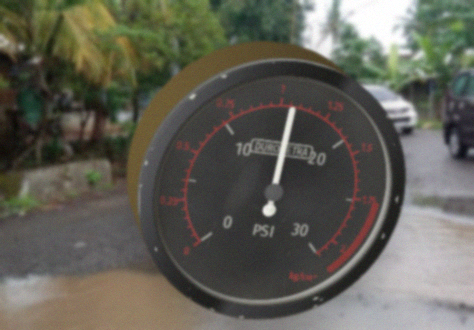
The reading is 15 psi
